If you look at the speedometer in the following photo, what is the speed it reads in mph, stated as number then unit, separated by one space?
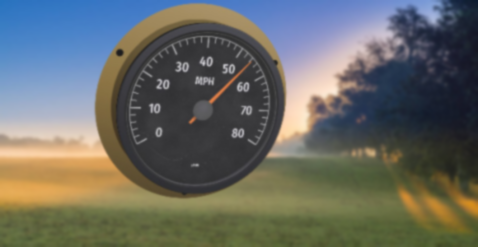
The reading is 54 mph
